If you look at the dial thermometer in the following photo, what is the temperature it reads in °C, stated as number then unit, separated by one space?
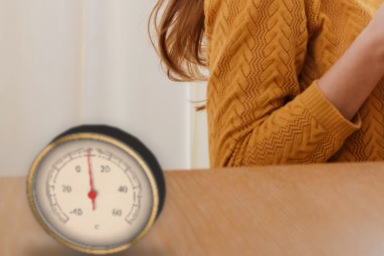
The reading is 10 °C
